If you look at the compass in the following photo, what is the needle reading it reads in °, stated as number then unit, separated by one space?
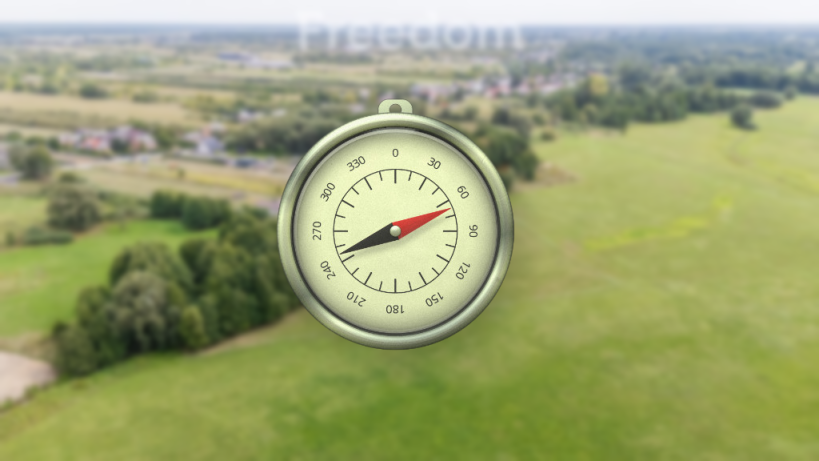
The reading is 67.5 °
